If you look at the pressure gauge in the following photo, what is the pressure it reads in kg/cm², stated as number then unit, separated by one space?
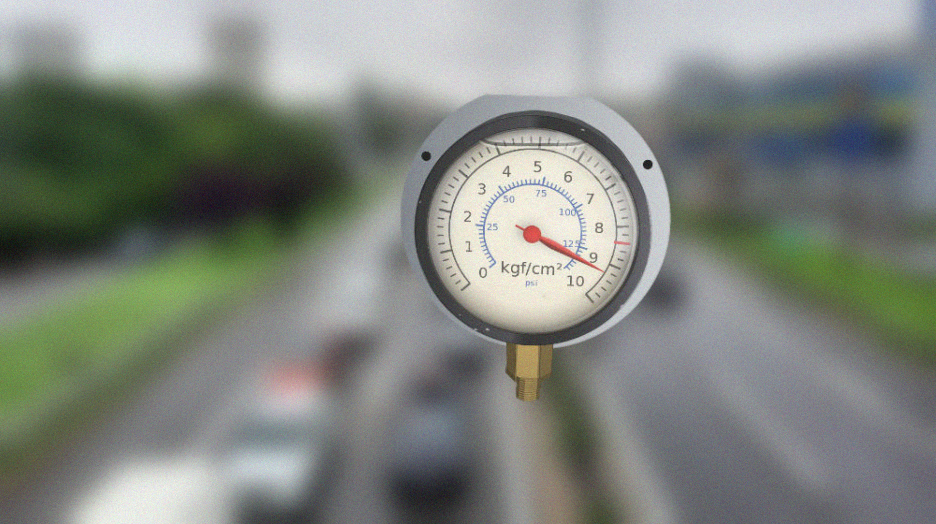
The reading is 9.2 kg/cm²
